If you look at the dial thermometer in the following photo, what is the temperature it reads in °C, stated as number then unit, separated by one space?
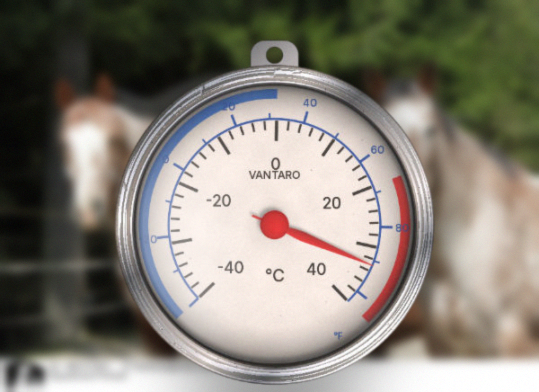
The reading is 33 °C
